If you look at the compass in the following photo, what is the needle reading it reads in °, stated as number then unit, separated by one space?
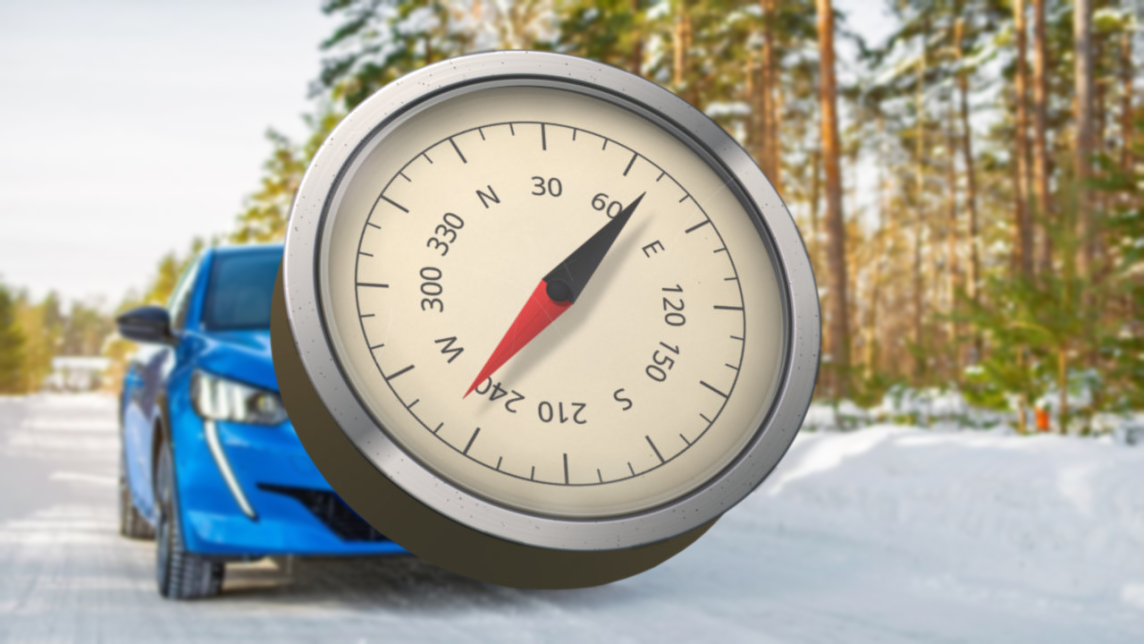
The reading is 250 °
